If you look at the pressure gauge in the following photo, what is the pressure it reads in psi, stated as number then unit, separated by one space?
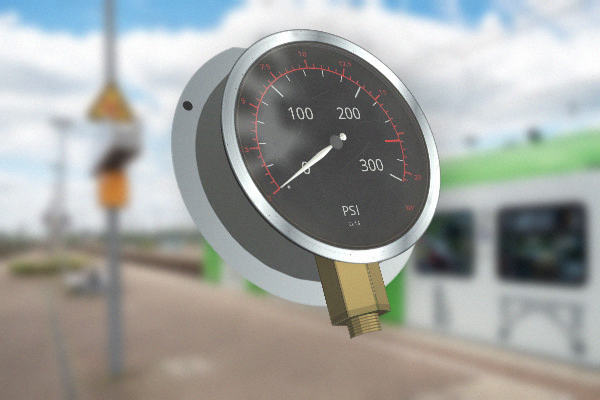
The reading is 0 psi
